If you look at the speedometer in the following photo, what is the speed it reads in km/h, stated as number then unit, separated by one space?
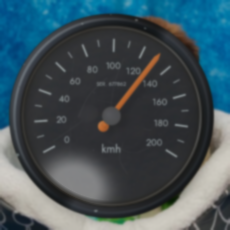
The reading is 130 km/h
